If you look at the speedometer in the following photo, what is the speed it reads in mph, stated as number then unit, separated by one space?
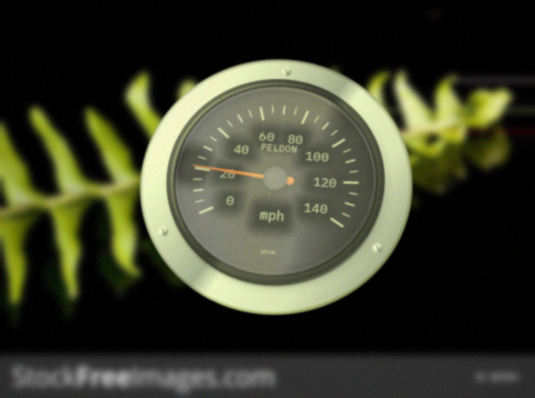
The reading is 20 mph
